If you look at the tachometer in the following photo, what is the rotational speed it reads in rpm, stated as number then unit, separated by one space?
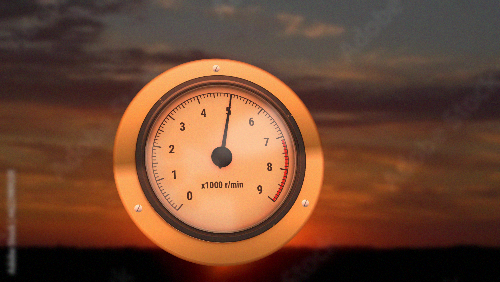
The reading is 5000 rpm
